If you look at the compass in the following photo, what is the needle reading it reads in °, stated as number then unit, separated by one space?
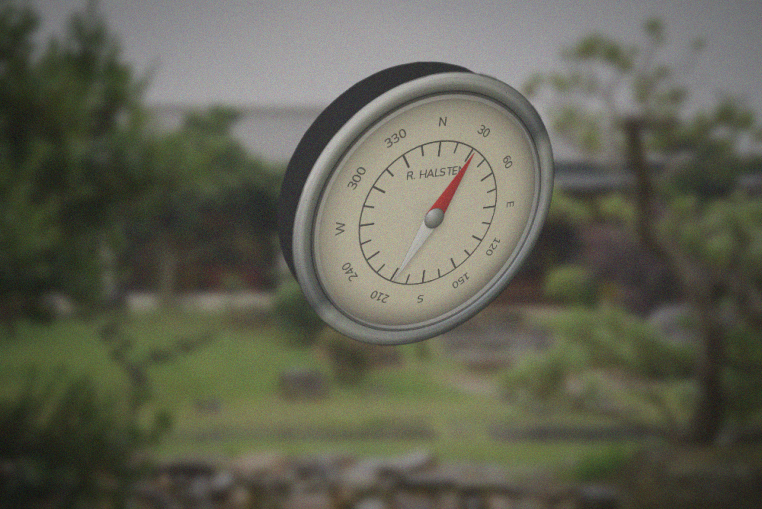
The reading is 30 °
